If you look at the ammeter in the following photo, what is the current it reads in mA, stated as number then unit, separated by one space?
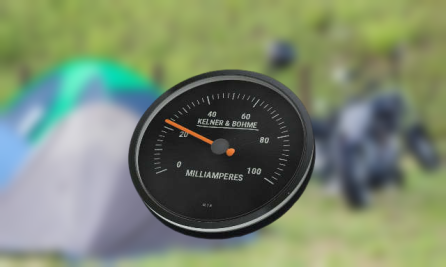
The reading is 22 mA
